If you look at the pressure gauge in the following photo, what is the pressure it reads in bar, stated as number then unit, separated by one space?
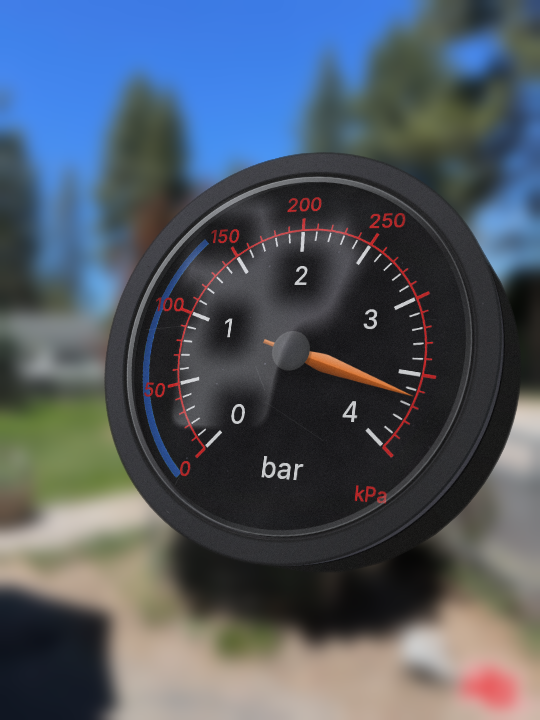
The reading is 3.65 bar
